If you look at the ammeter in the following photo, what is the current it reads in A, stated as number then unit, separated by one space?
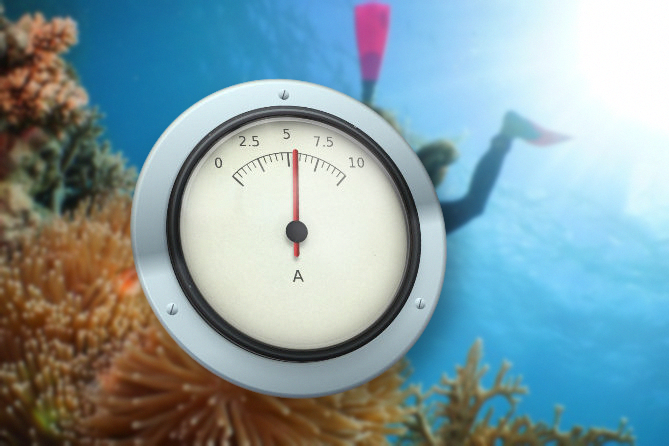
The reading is 5.5 A
